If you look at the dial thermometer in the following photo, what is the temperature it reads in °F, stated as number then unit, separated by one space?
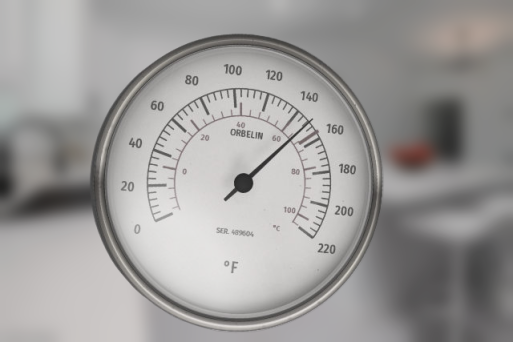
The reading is 148 °F
